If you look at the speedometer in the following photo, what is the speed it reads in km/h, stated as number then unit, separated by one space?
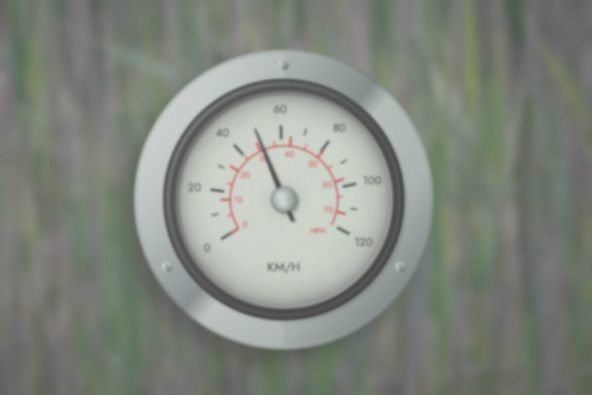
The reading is 50 km/h
